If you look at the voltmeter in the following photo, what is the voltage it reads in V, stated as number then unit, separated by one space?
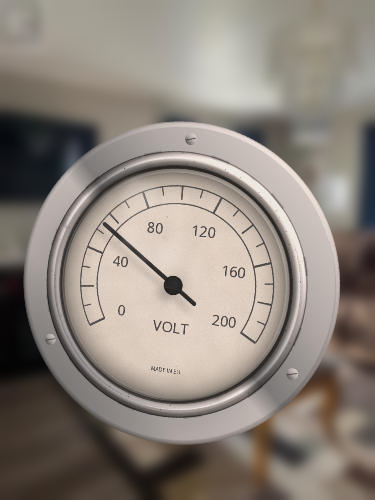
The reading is 55 V
